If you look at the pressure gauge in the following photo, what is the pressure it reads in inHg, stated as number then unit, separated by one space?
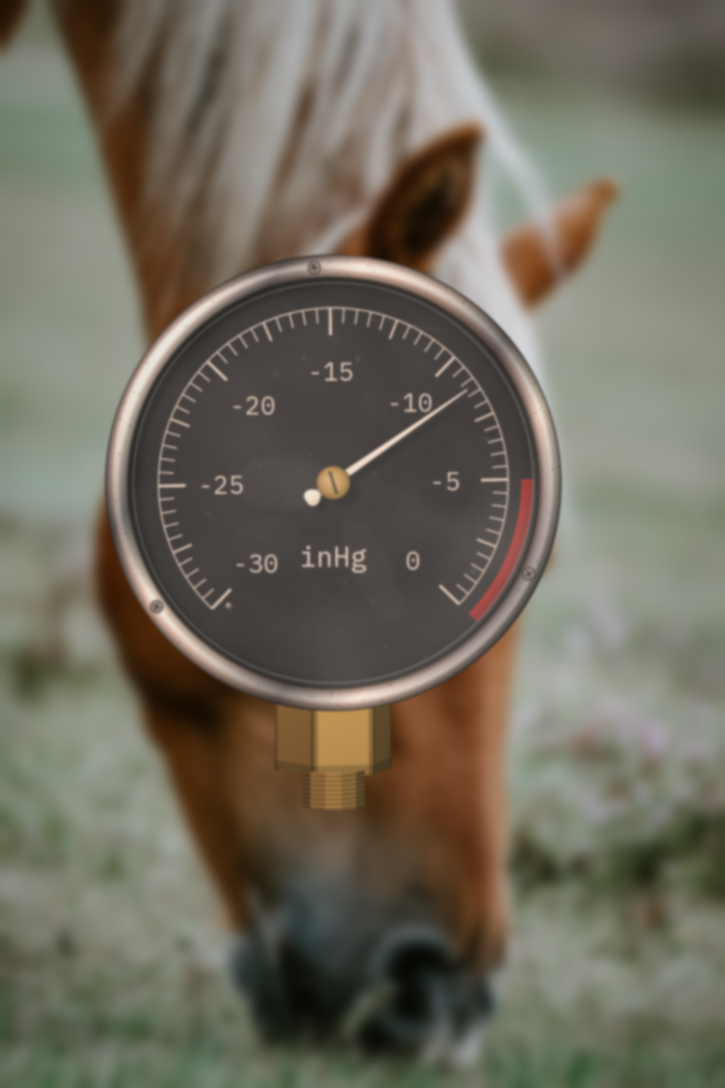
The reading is -8.75 inHg
